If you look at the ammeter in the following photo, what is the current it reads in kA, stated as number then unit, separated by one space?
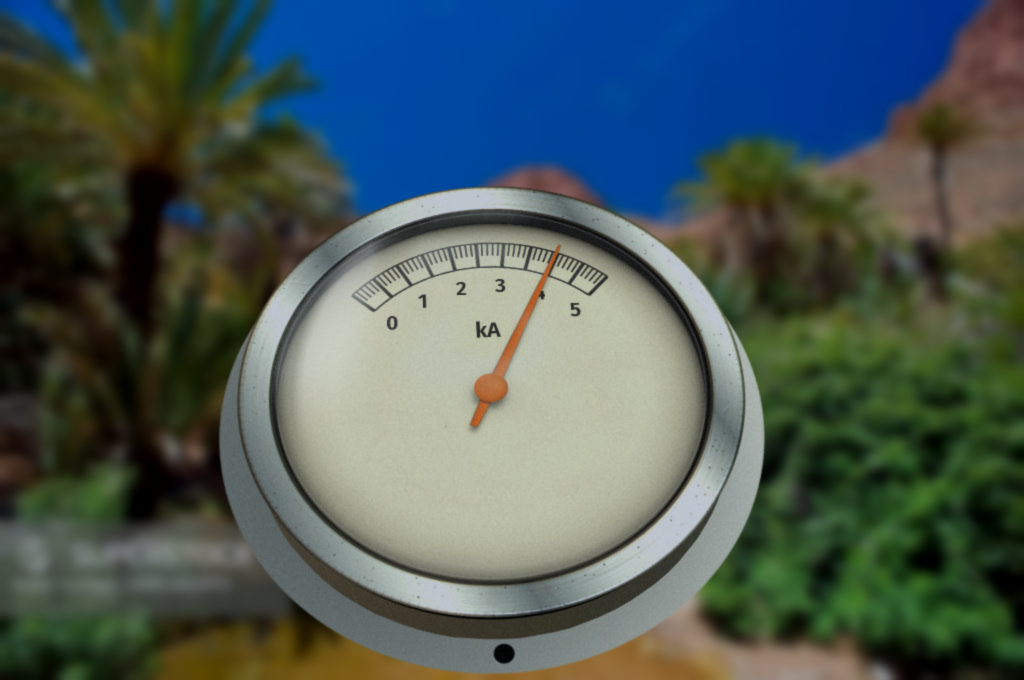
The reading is 4 kA
